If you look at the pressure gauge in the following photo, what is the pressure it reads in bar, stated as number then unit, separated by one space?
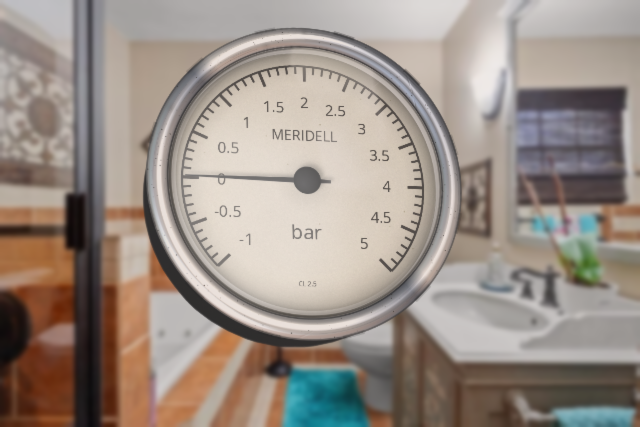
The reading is 0 bar
